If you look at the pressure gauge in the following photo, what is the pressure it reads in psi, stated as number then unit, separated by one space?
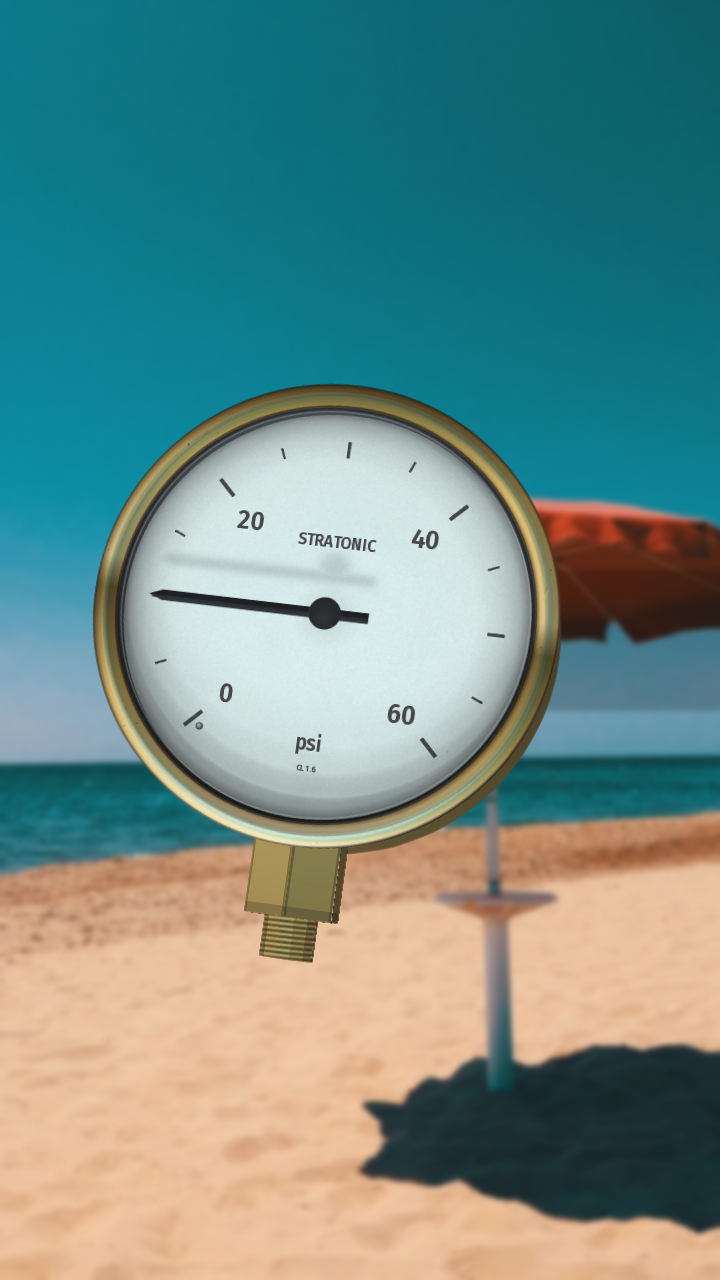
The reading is 10 psi
